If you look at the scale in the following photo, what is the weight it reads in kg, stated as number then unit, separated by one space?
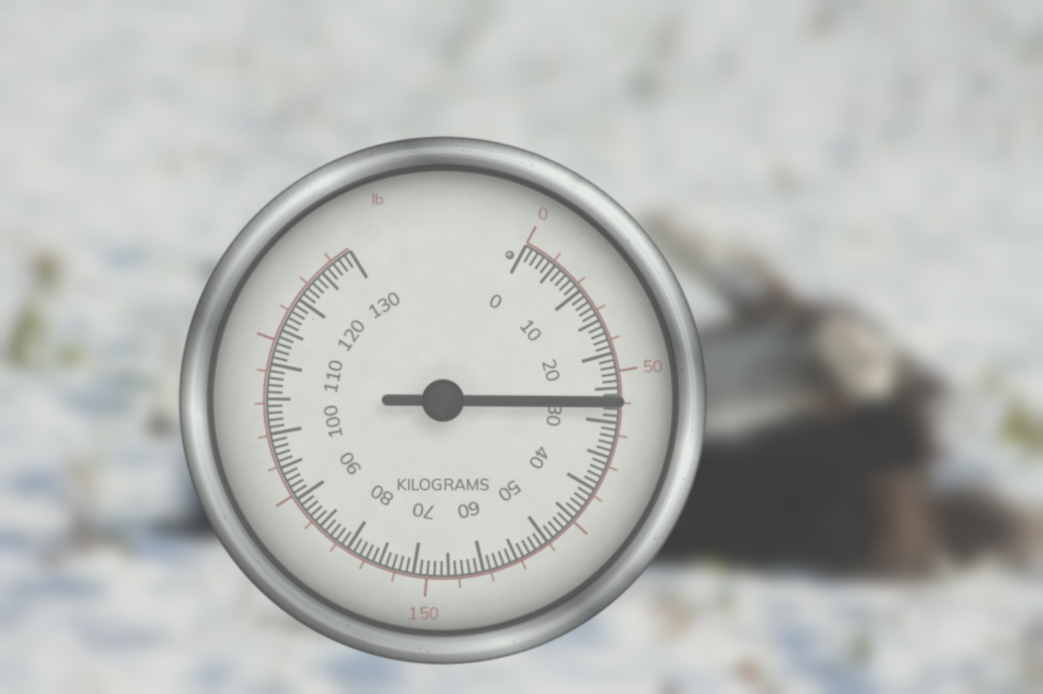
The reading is 27 kg
